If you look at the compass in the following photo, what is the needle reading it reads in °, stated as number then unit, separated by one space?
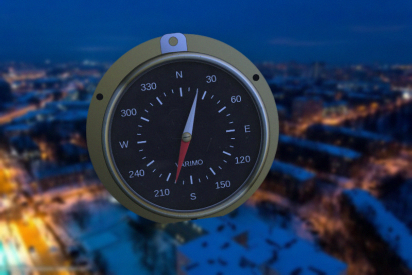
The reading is 200 °
